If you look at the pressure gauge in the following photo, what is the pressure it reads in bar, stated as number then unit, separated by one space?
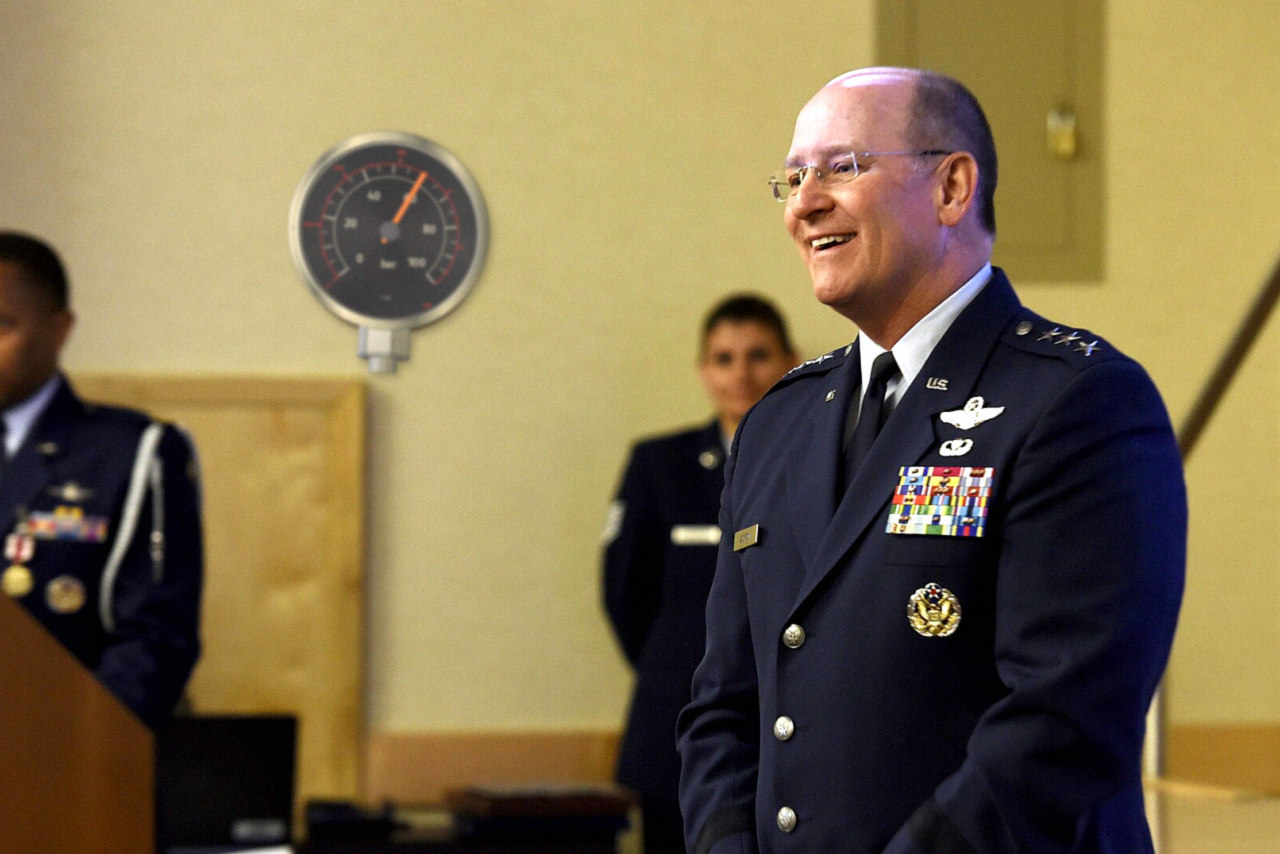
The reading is 60 bar
